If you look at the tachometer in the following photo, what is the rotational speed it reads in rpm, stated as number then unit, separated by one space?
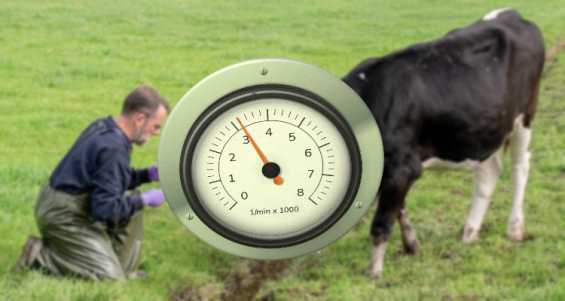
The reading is 3200 rpm
